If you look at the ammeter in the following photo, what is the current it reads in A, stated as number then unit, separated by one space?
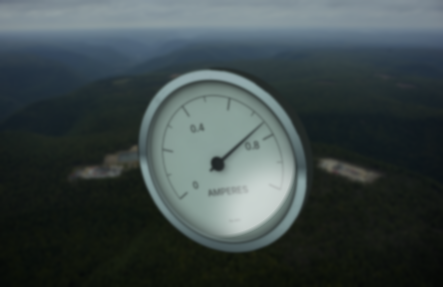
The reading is 0.75 A
